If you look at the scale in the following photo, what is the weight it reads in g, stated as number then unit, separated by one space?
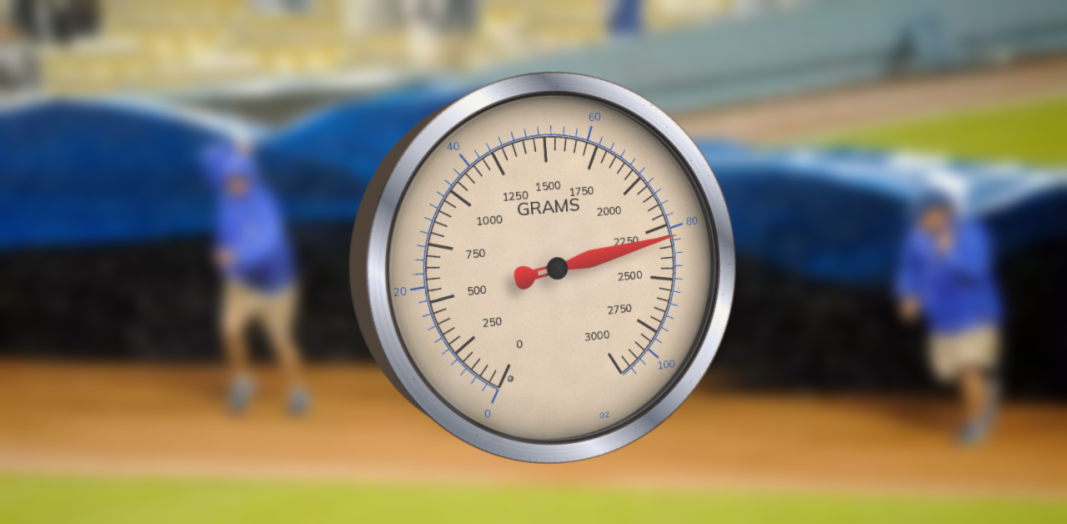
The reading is 2300 g
